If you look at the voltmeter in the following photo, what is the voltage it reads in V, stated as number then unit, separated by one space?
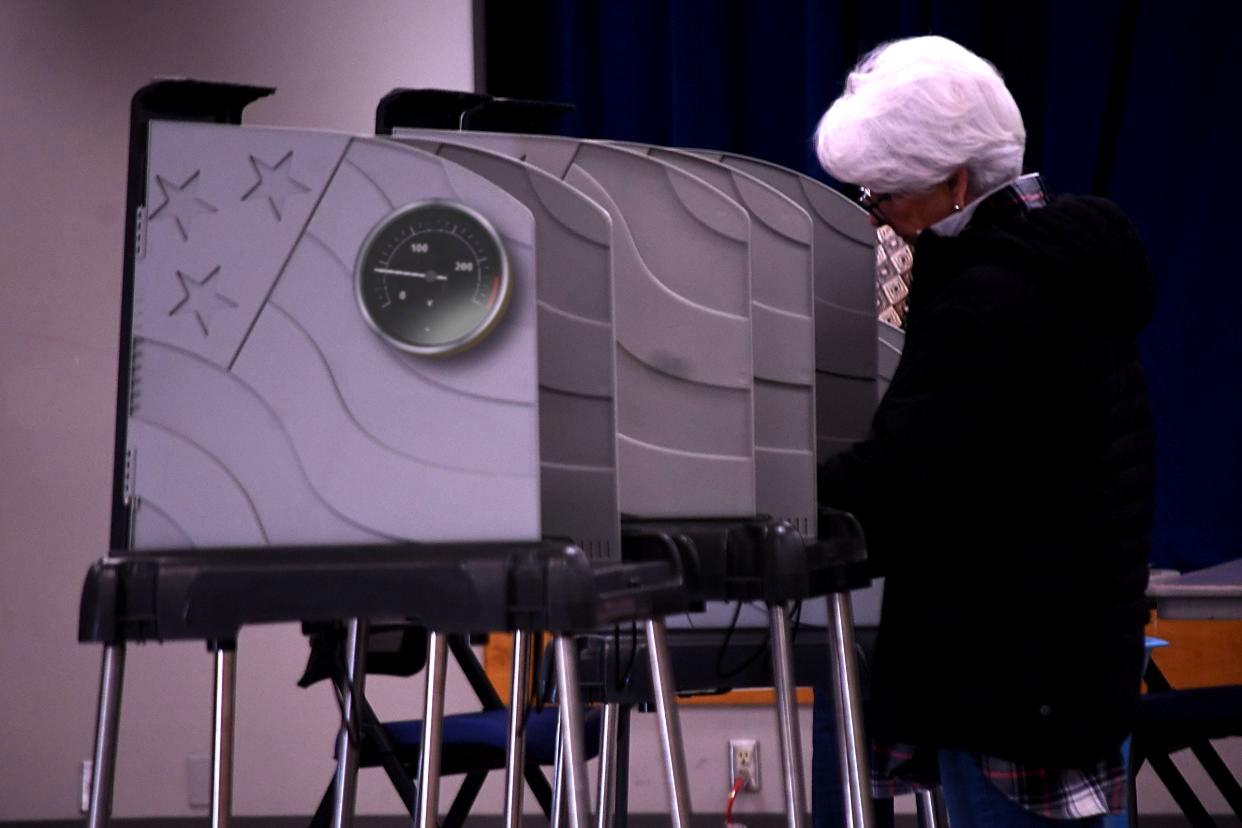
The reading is 40 V
